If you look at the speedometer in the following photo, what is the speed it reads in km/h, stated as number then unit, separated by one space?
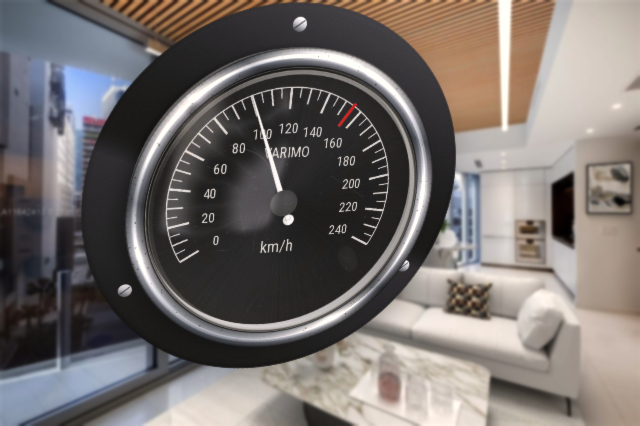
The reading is 100 km/h
